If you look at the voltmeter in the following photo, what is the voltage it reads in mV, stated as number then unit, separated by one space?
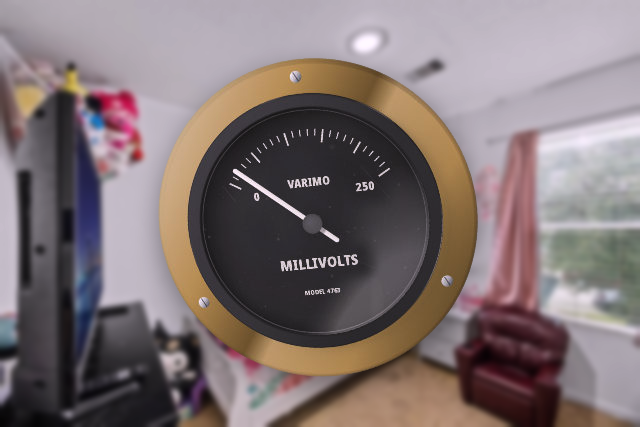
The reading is 20 mV
